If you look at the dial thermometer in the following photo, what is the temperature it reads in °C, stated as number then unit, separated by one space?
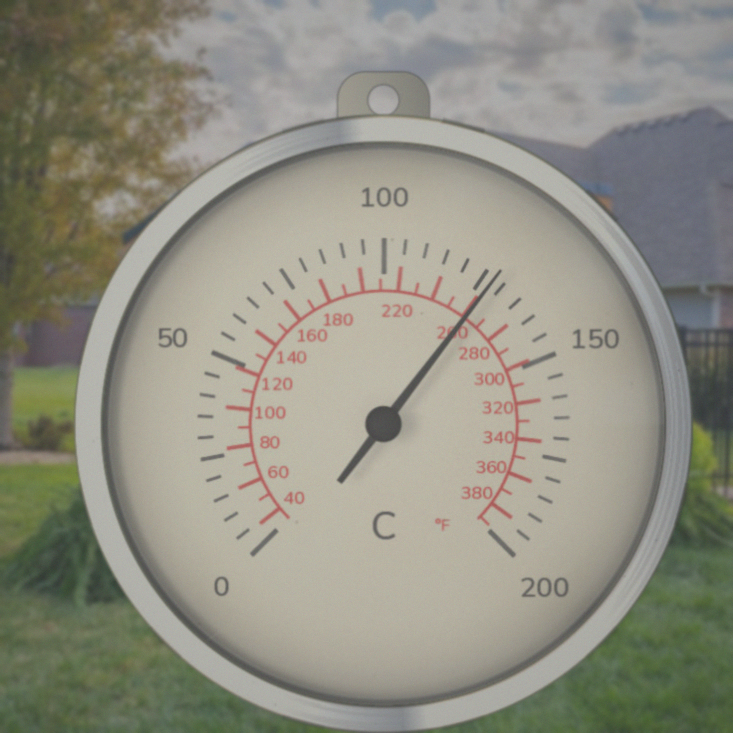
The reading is 127.5 °C
